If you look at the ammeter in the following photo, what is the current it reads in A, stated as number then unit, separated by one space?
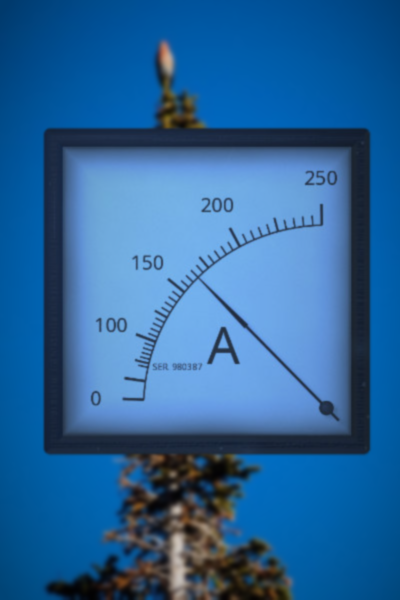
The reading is 165 A
